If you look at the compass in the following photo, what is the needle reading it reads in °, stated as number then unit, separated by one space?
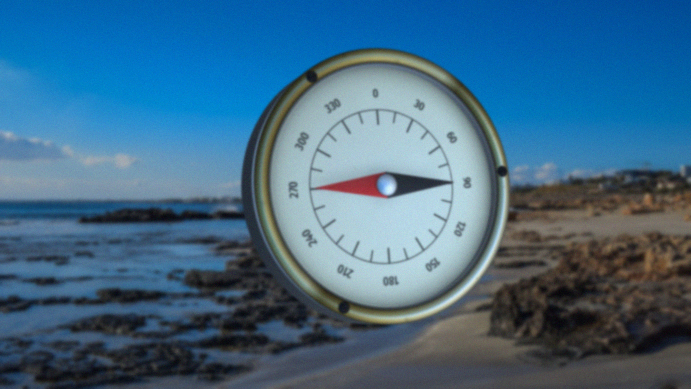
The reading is 270 °
